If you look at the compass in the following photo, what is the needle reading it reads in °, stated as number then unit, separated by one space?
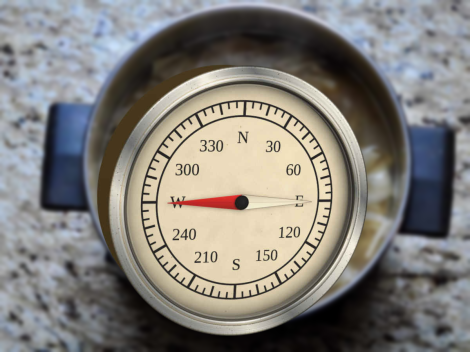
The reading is 270 °
